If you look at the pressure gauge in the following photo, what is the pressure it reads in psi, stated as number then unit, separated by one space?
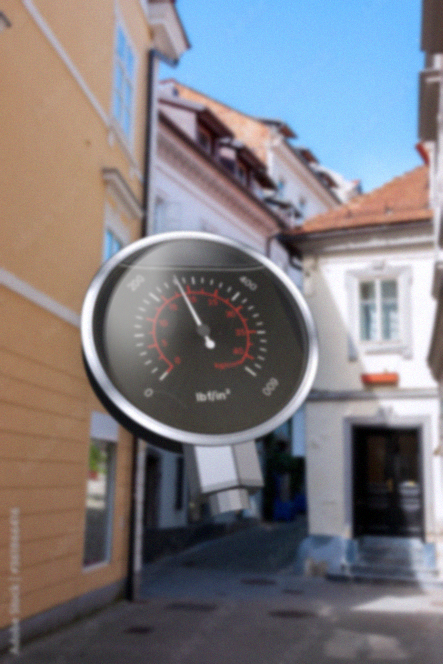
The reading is 260 psi
